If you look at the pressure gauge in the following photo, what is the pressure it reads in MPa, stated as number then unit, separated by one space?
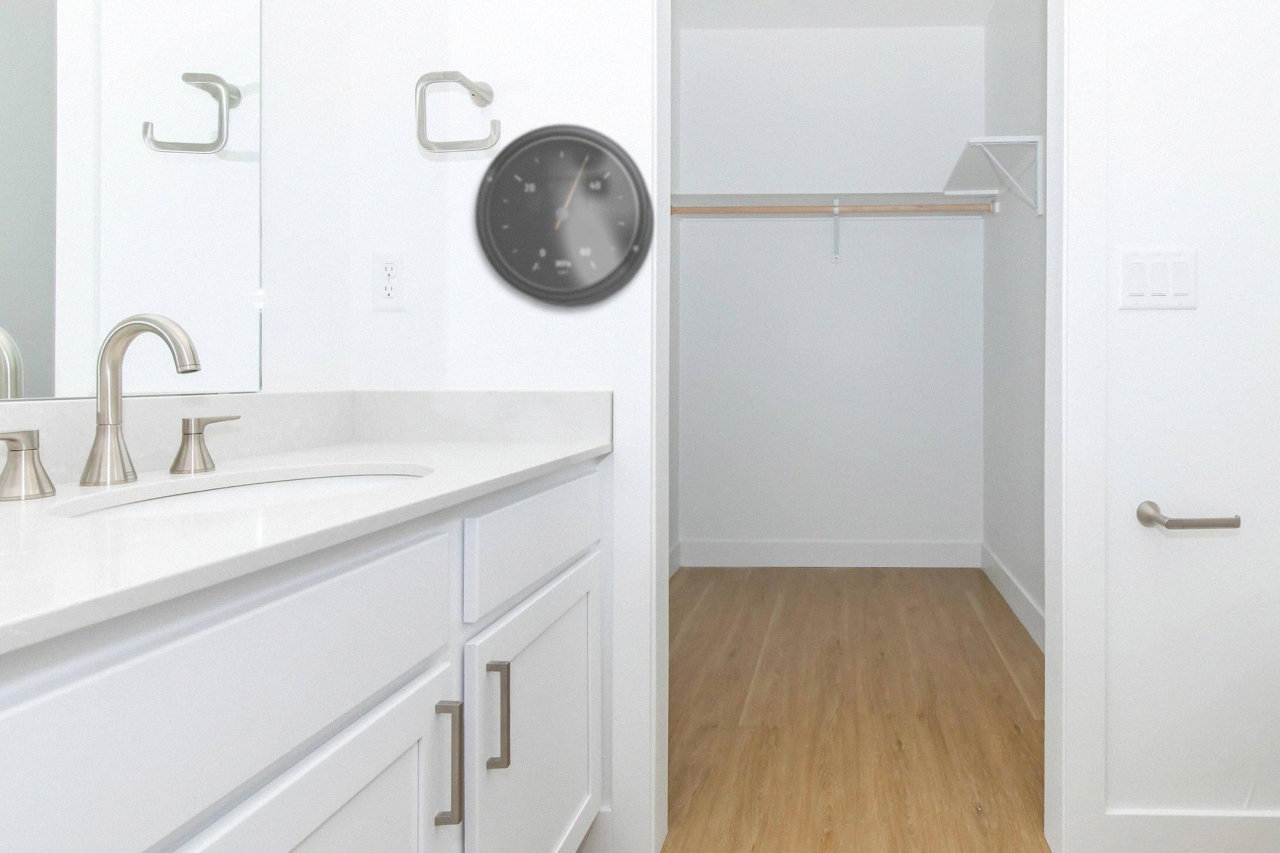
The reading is 35 MPa
